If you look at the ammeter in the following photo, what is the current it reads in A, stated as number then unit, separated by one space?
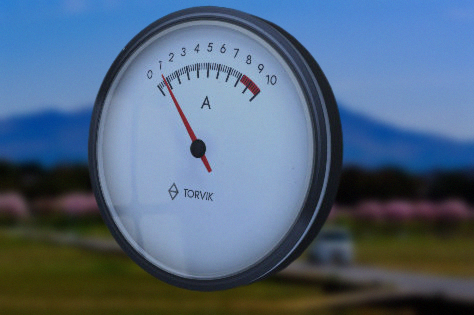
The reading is 1 A
